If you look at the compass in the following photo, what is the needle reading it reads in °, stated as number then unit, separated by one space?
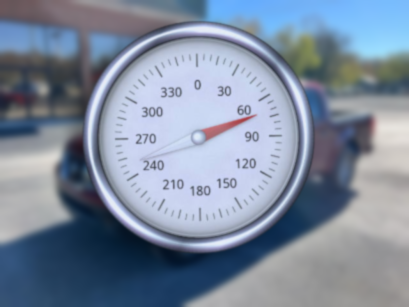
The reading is 70 °
